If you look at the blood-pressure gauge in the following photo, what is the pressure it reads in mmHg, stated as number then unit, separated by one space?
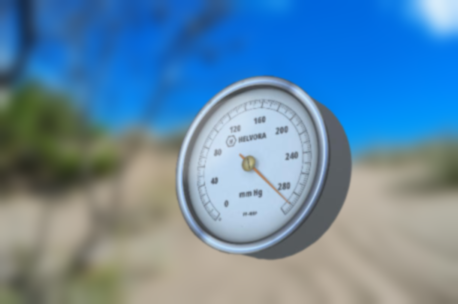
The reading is 290 mmHg
